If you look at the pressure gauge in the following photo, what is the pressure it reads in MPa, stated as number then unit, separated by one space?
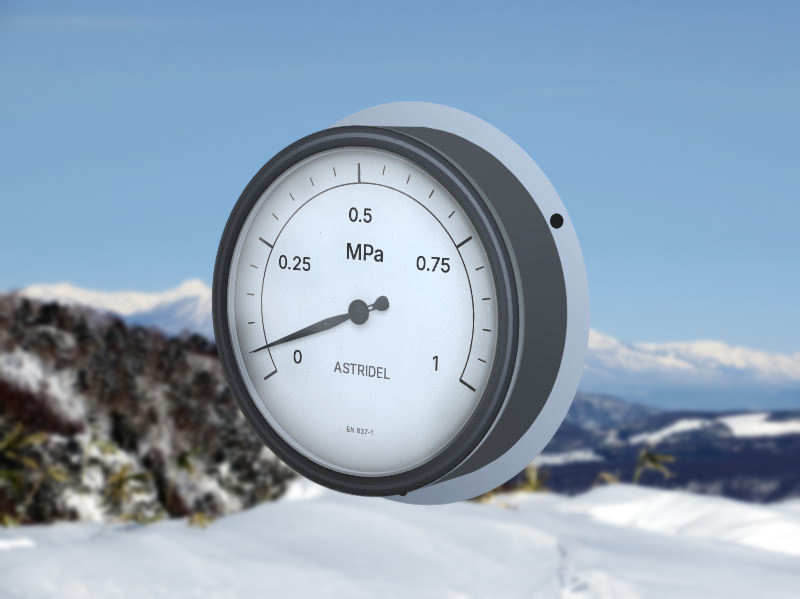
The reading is 0.05 MPa
